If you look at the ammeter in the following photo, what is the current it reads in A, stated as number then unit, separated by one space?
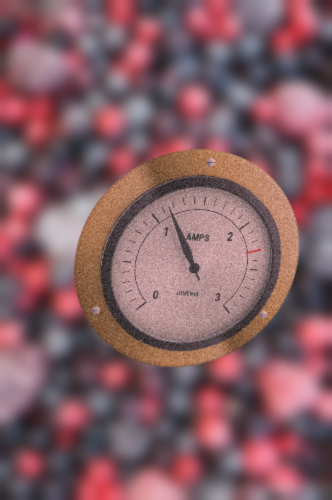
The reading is 1.15 A
